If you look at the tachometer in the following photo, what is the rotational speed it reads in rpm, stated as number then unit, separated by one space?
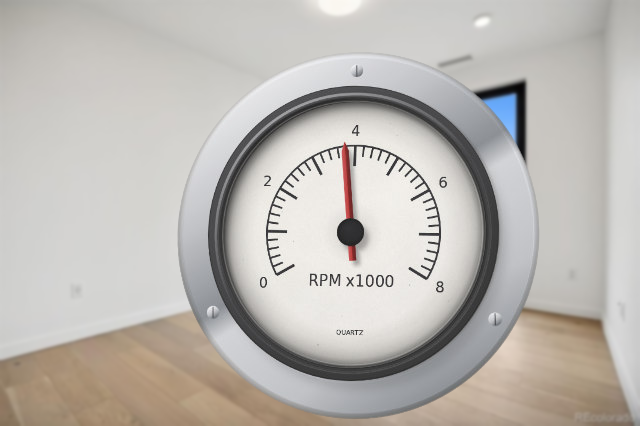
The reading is 3800 rpm
